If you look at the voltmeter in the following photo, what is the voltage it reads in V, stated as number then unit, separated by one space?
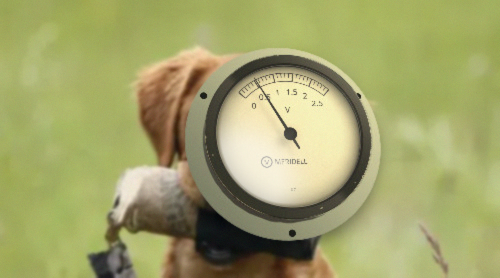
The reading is 0.5 V
